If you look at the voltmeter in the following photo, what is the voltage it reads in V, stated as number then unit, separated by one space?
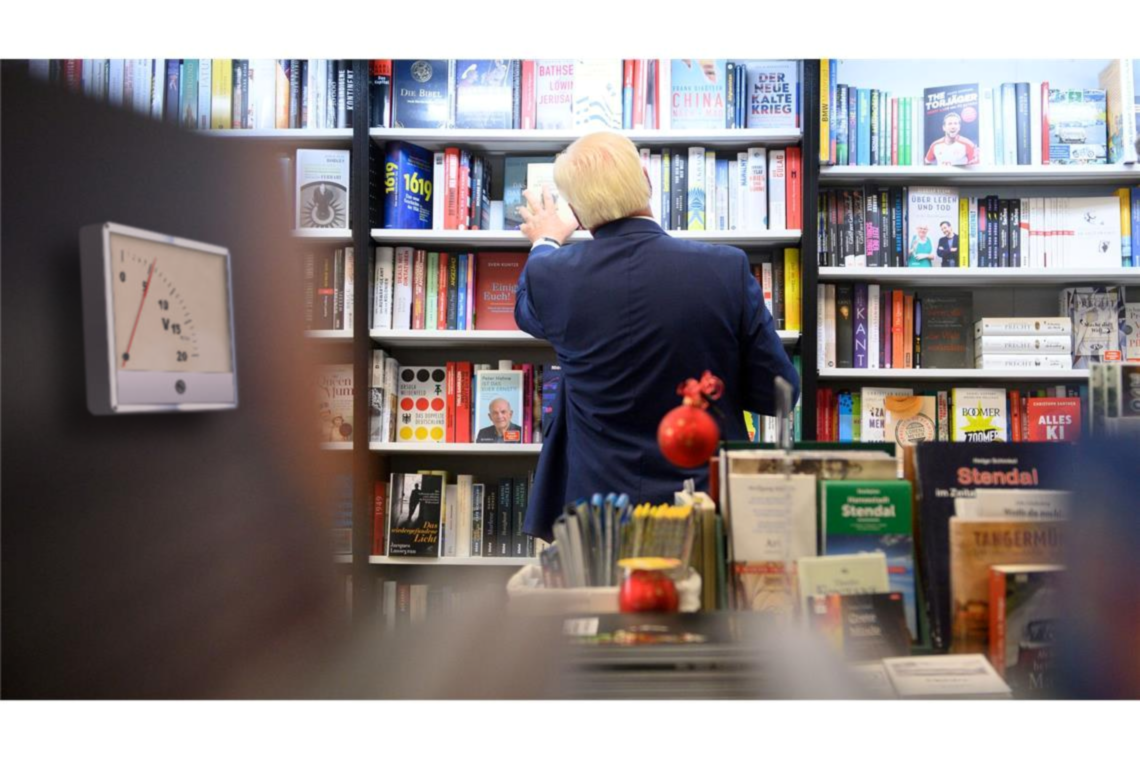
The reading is 5 V
